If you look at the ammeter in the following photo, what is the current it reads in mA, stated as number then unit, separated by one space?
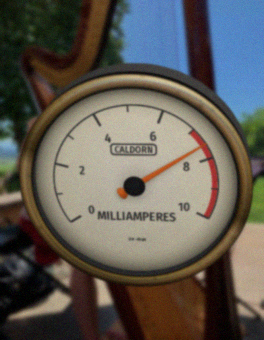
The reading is 7.5 mA
